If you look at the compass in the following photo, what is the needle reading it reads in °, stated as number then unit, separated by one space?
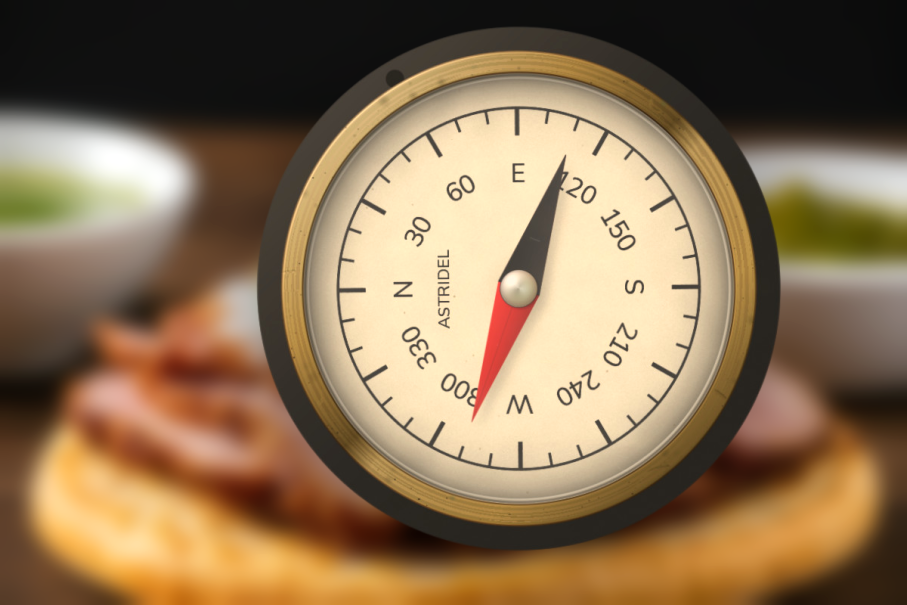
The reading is 290 °
